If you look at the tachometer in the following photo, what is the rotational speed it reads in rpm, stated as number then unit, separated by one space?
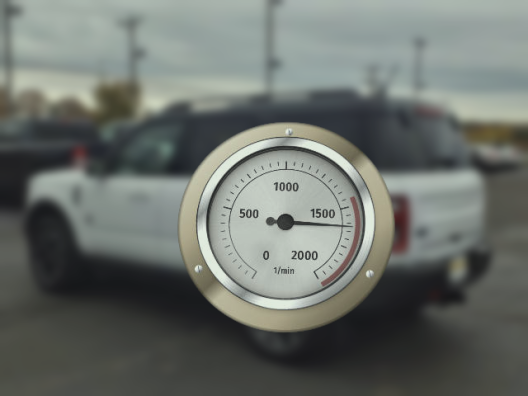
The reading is 1625 rpm
